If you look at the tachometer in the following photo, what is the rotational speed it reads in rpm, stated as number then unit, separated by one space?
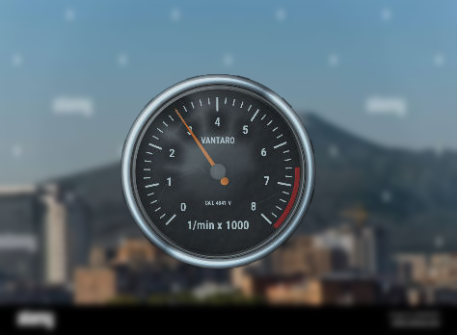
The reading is 3000 rpm
